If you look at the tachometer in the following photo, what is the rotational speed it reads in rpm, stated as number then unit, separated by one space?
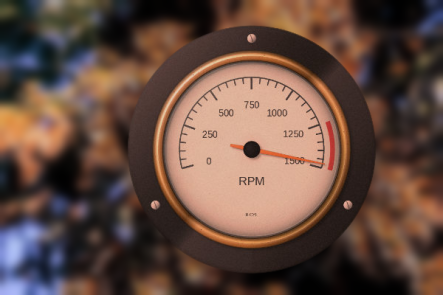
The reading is 1475 rpm
